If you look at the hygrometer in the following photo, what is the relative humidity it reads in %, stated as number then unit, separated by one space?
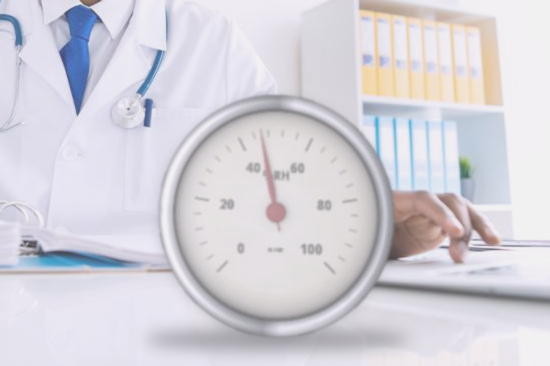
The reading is 46 %
